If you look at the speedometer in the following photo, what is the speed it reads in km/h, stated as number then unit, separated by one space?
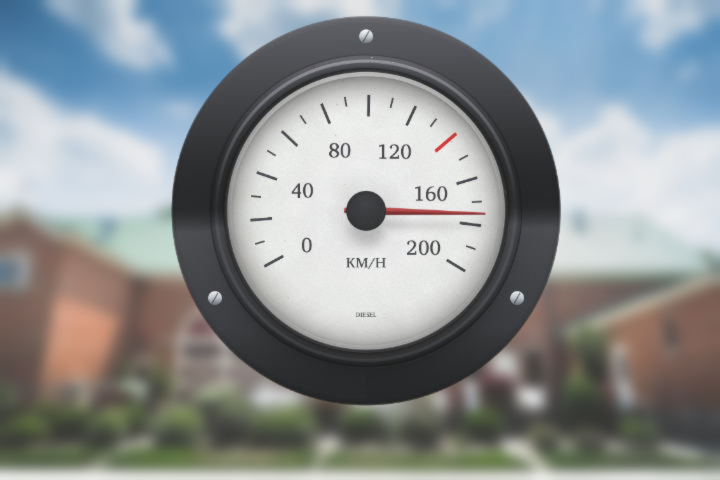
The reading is 175 km/h
